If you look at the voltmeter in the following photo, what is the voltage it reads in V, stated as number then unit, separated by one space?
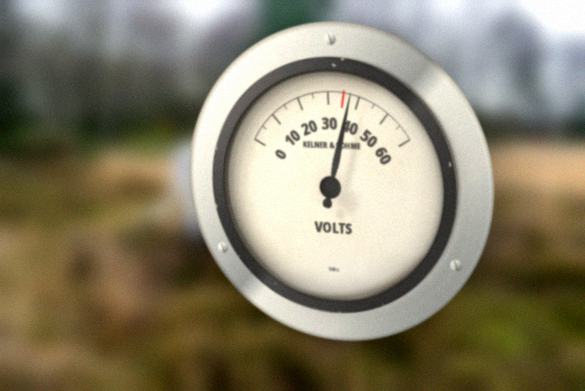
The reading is 37.5 V
